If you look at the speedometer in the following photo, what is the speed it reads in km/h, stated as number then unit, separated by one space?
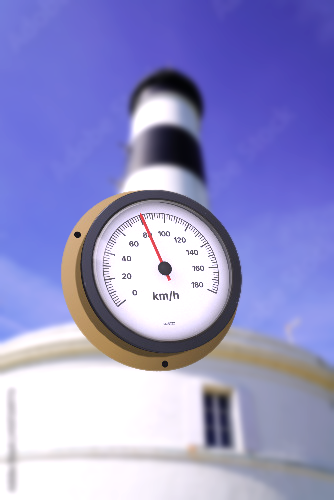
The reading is 80 km/h
